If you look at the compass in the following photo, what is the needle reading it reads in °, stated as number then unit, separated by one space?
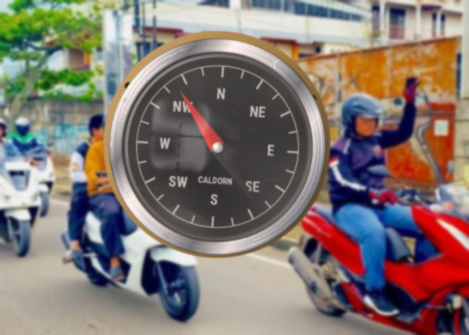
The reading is 322.5 °
